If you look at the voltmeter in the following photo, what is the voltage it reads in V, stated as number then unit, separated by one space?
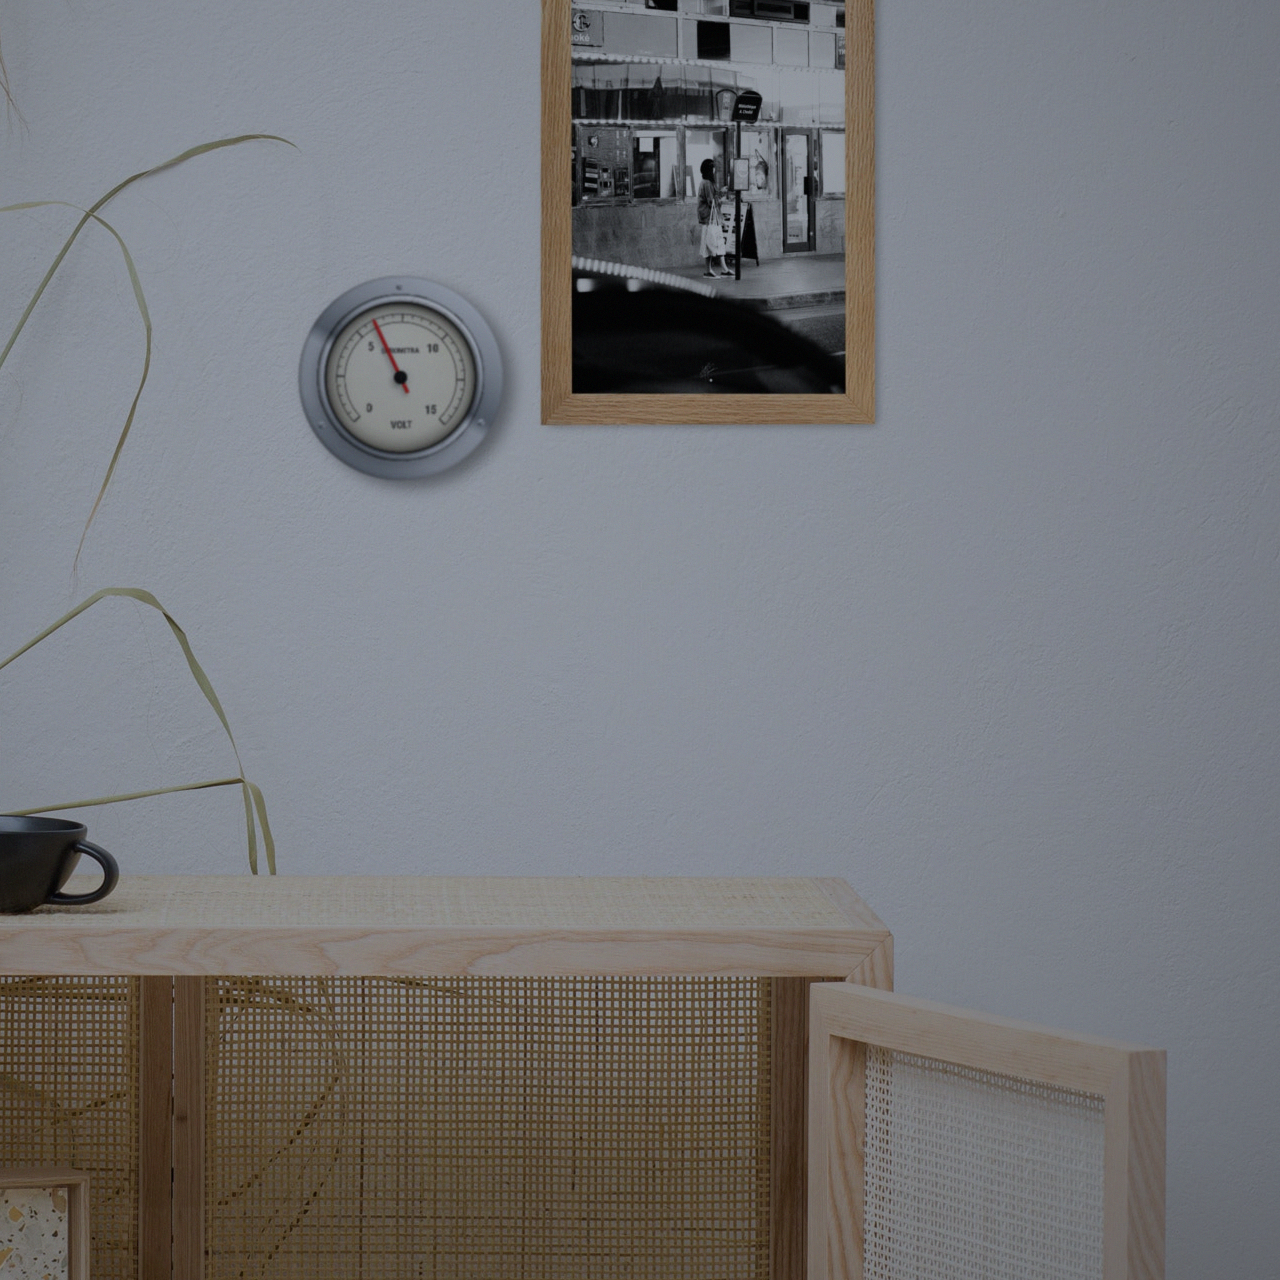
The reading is 6 V
